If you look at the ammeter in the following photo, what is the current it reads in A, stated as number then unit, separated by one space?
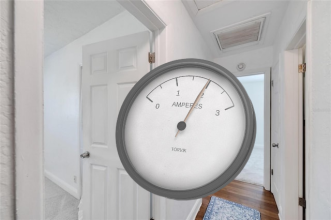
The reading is 2 A
